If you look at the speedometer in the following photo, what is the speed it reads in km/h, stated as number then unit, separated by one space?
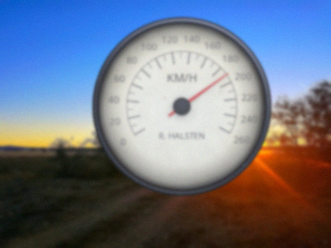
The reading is 190 km/h
